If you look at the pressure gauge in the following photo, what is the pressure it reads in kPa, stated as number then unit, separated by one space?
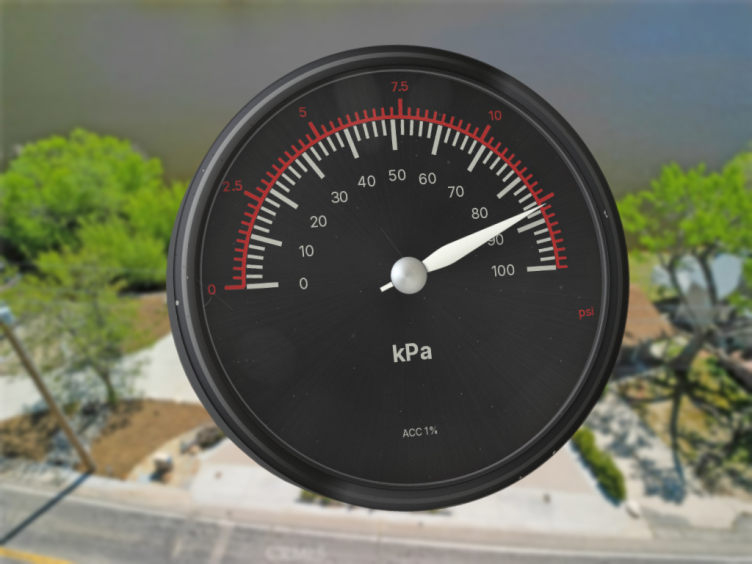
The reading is 87 kPa
